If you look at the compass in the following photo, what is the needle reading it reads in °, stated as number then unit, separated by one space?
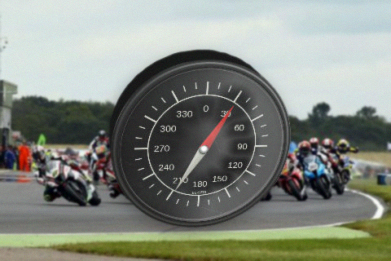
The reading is 30 °
